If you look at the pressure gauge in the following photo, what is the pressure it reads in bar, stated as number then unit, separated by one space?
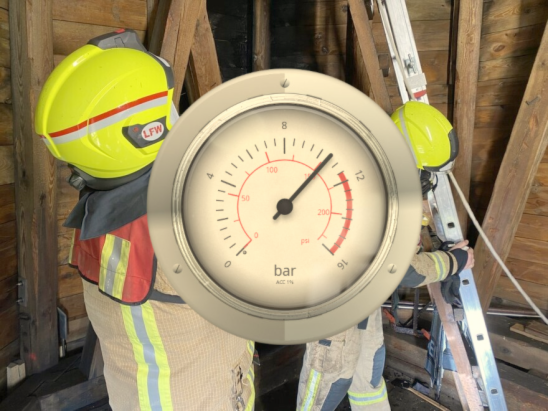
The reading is 10.5 bar
